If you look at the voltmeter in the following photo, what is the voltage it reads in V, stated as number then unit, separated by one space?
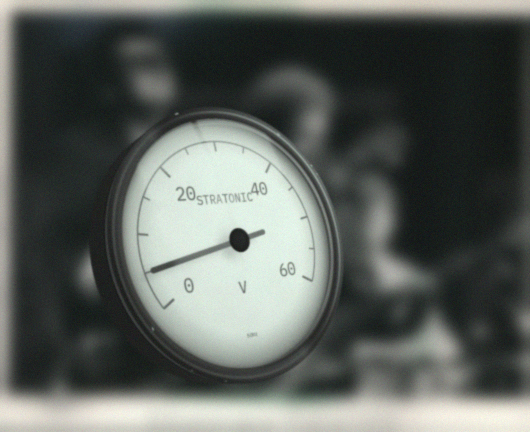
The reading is 5 V
